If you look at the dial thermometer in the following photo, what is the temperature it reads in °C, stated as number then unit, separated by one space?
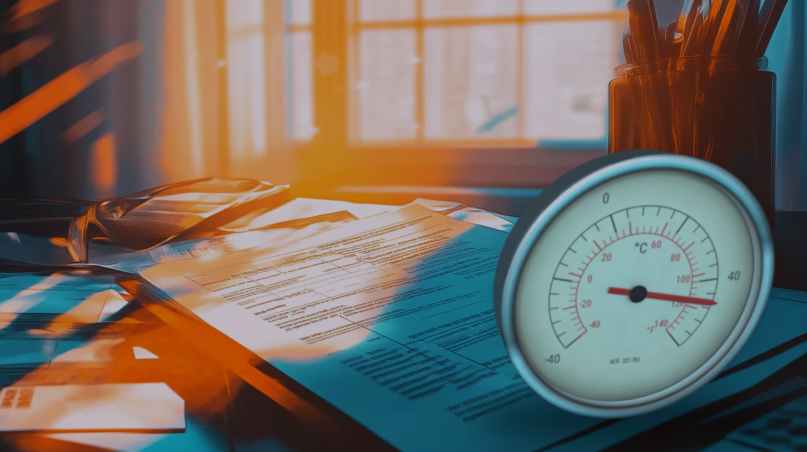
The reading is 46 °C
